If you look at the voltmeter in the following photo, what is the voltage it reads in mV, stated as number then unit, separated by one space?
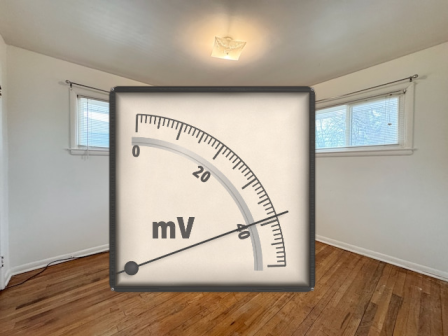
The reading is 39 mV
